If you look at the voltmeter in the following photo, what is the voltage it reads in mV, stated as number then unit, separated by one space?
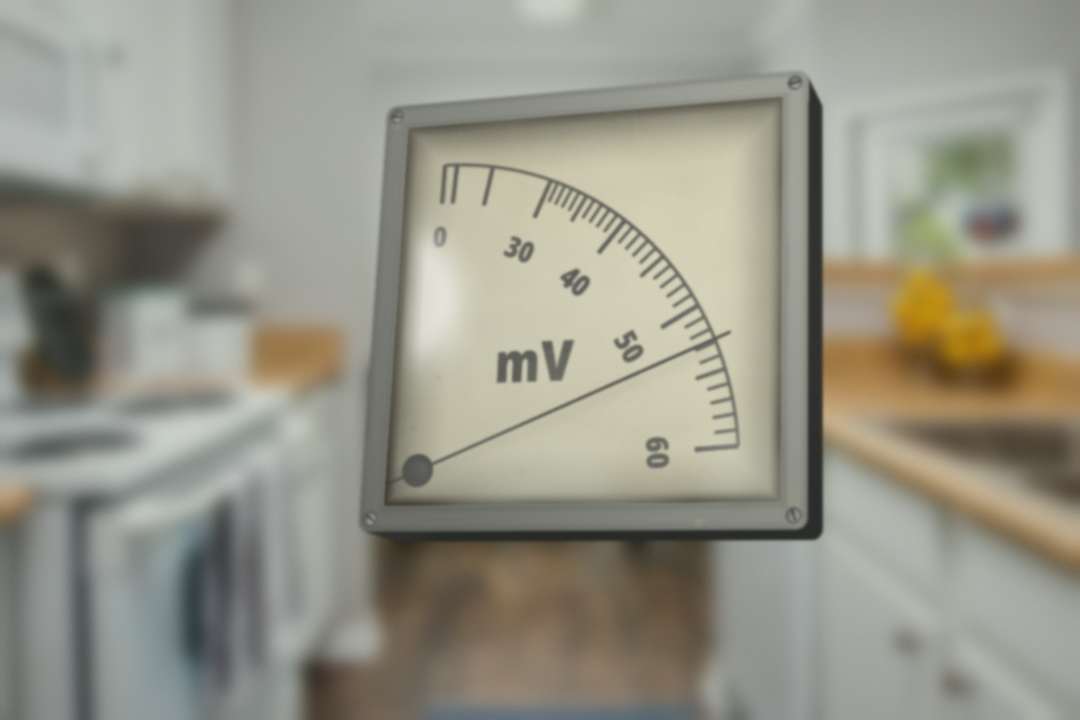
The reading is 53 mV
